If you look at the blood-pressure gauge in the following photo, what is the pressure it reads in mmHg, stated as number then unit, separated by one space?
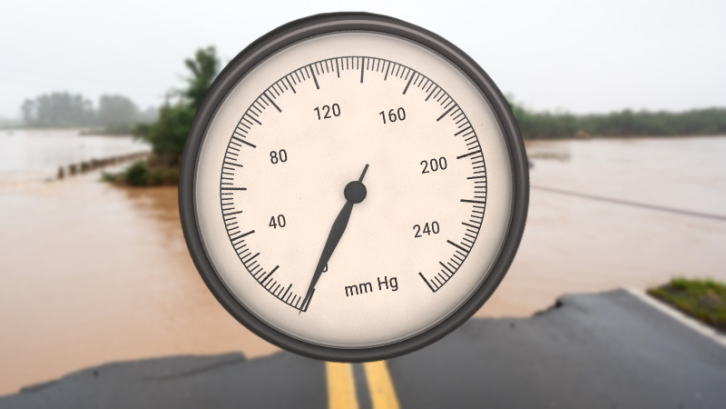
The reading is 2 mmHg
